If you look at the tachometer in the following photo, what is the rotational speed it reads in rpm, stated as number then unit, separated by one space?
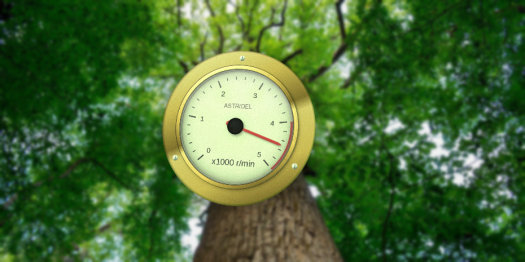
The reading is 4500 rpm
